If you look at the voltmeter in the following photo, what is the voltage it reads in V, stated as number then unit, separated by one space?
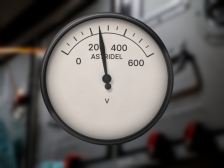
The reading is 250 V
